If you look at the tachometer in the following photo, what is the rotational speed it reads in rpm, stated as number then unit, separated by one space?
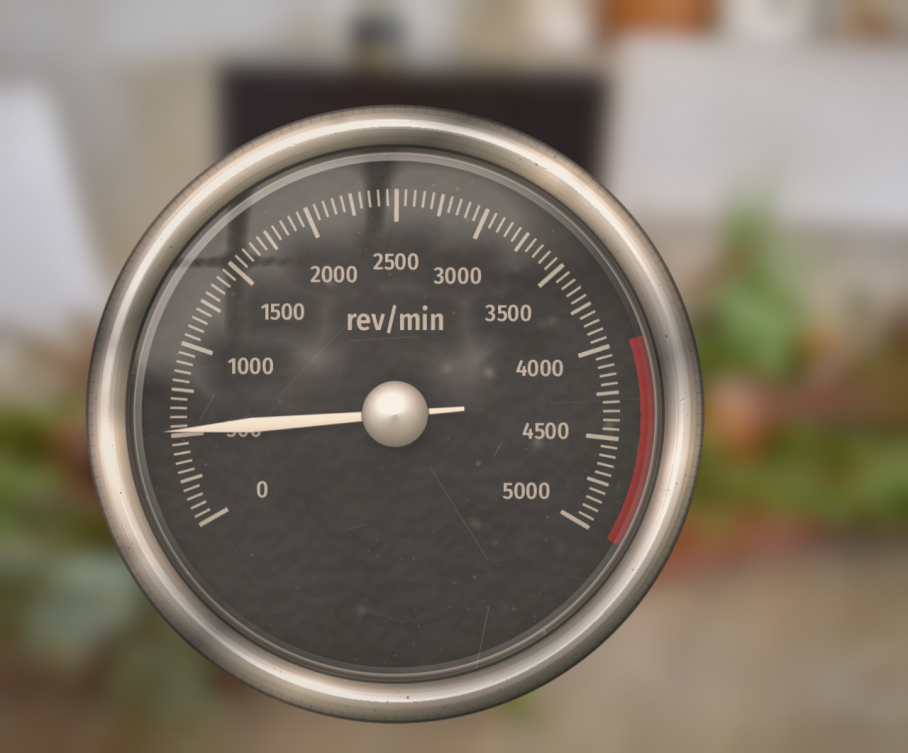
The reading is 525 rpm
